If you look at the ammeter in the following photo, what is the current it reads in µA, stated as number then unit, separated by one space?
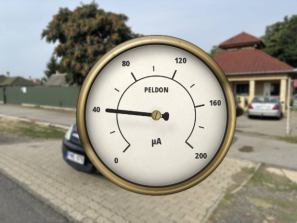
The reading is 40 µA
